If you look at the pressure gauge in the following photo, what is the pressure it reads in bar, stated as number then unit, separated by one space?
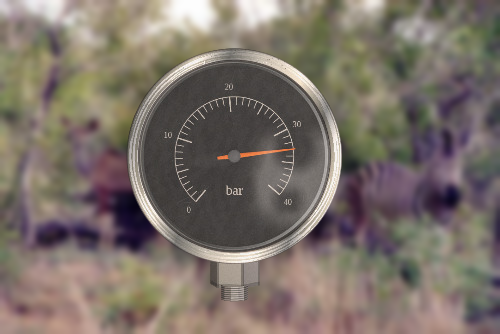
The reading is 33 bar
